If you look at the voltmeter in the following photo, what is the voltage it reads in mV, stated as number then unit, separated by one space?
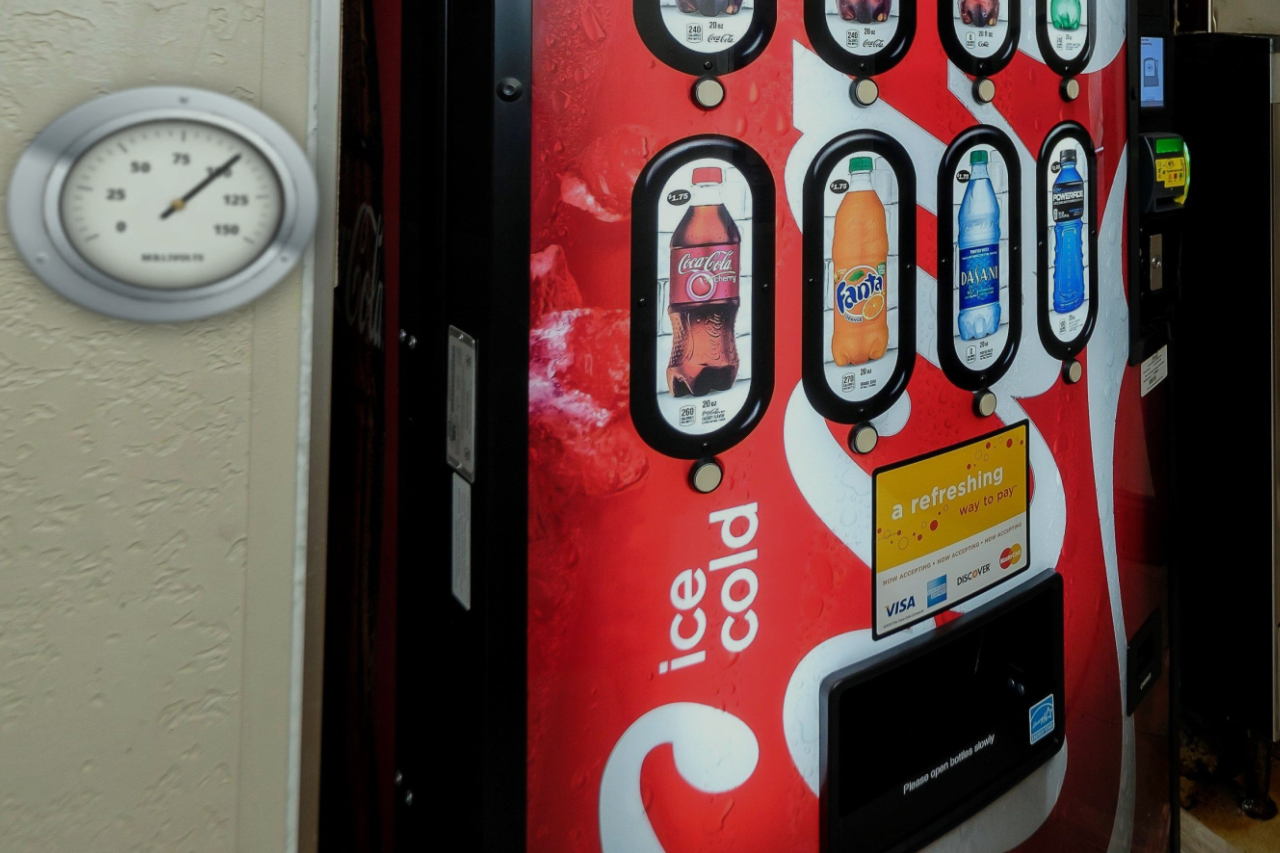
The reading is 100 mV
